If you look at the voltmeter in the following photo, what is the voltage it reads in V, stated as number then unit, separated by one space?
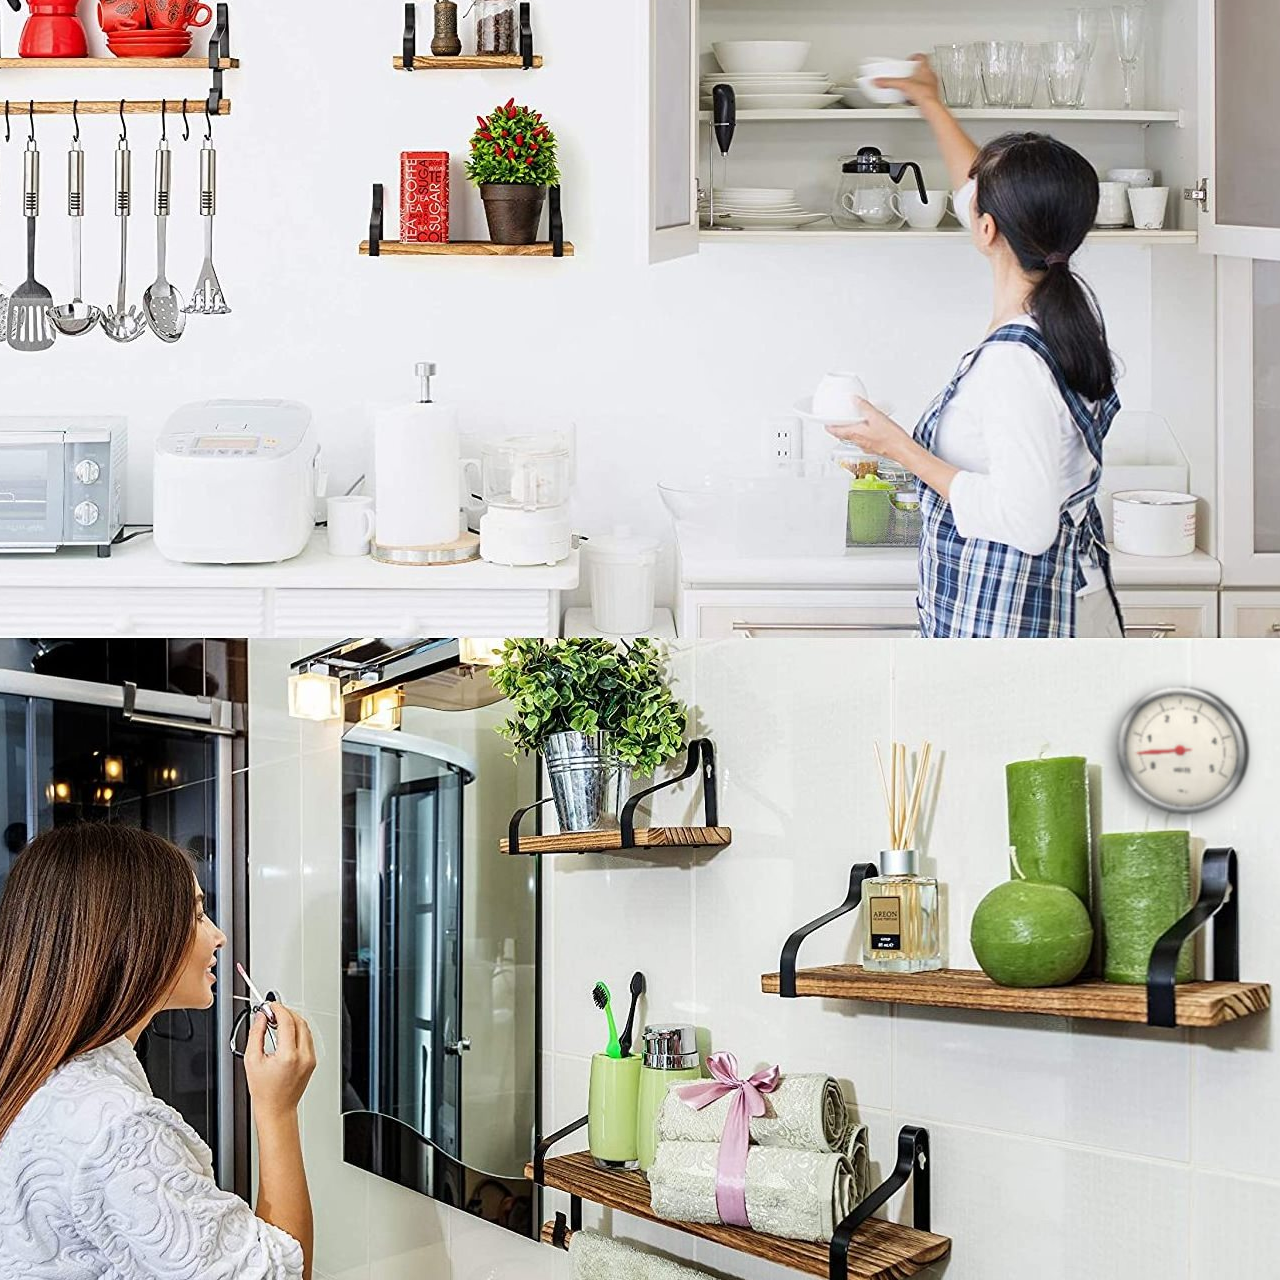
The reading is 0.5 V
